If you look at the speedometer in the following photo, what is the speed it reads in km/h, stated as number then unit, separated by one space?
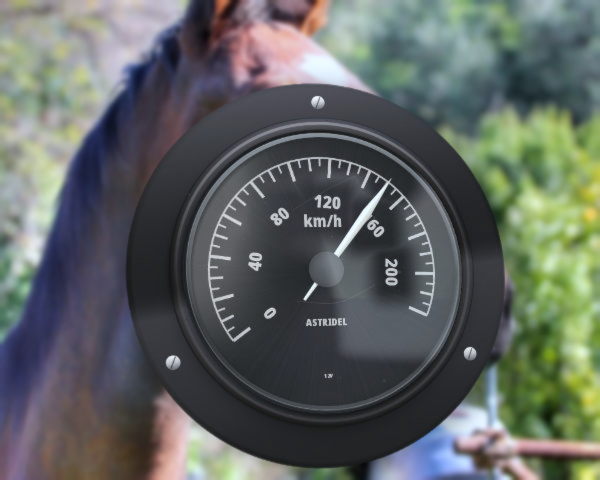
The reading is 150 km/h
